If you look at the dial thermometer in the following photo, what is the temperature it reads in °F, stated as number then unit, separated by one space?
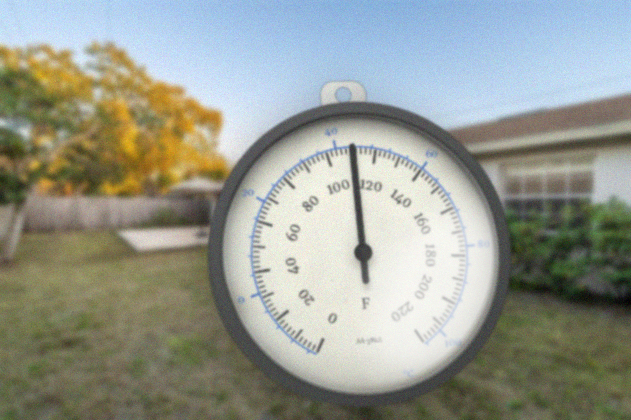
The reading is 110 °F
